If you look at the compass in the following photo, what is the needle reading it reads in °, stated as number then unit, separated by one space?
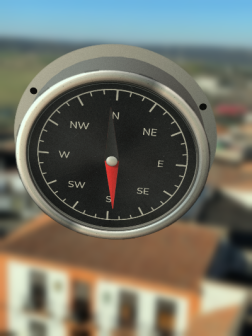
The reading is 175 °
